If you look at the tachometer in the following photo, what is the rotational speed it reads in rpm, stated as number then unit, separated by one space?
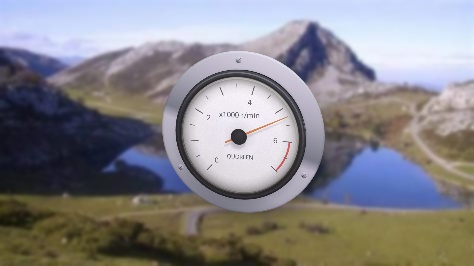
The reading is 5250 rpm
